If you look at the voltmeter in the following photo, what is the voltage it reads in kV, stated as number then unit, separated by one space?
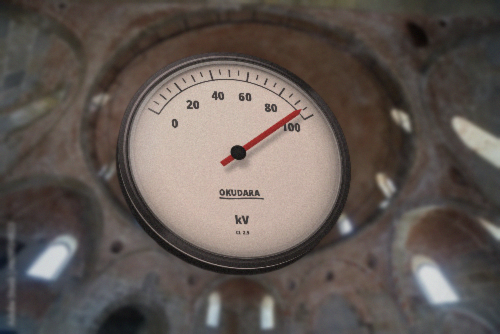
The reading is 95 kV
